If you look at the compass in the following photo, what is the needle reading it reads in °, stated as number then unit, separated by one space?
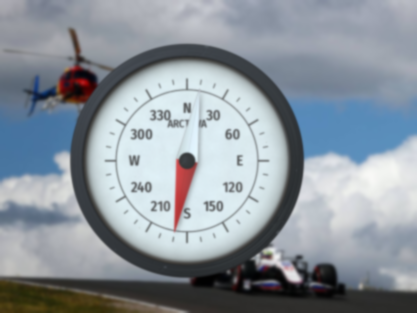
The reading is 190 °
